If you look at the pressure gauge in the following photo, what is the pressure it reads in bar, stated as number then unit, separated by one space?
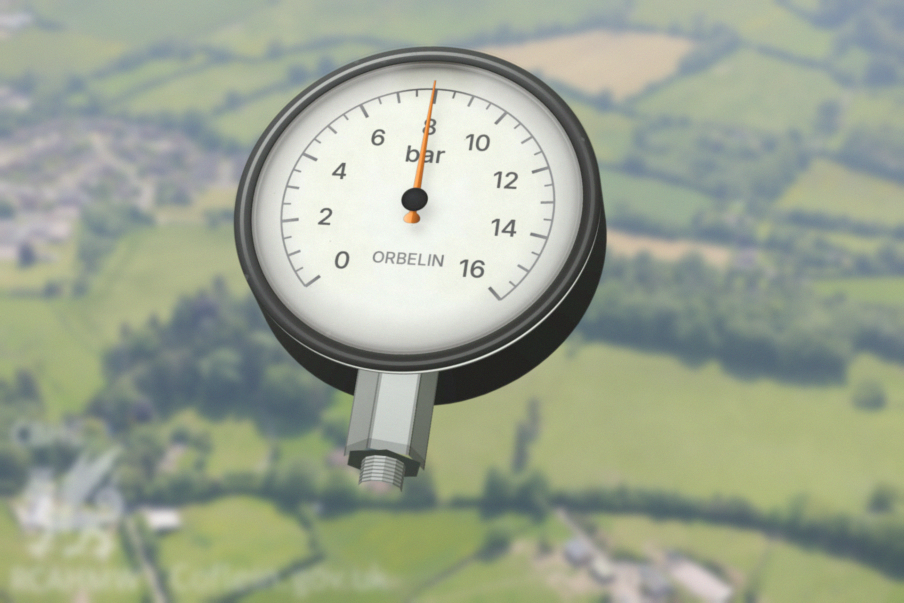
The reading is 8 bar
